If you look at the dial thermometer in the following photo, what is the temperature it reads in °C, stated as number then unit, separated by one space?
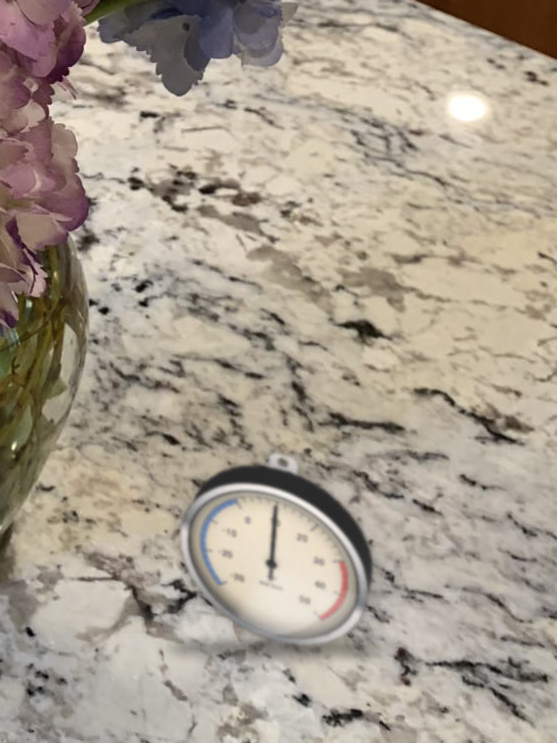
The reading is 10 °C
